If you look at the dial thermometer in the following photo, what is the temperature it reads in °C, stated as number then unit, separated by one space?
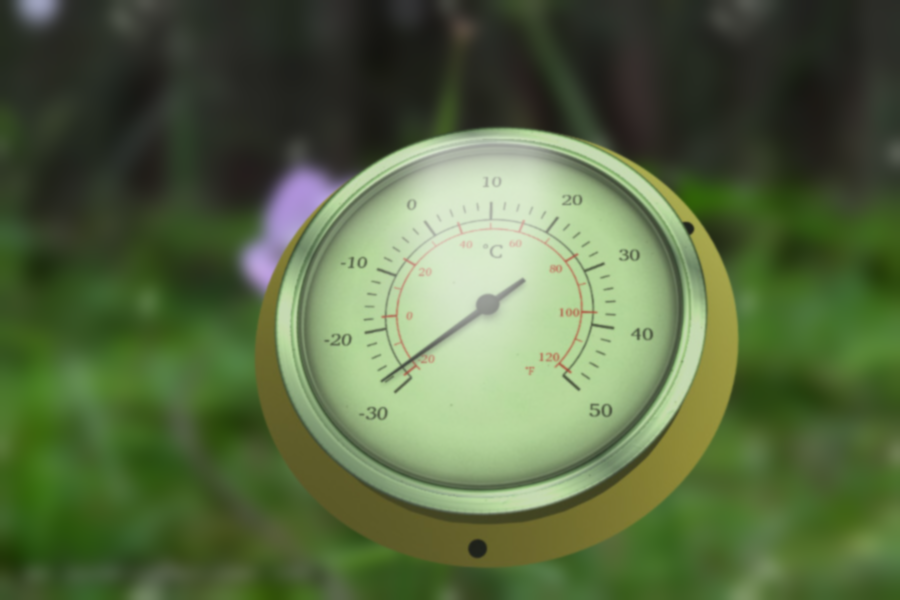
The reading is -28 °C
